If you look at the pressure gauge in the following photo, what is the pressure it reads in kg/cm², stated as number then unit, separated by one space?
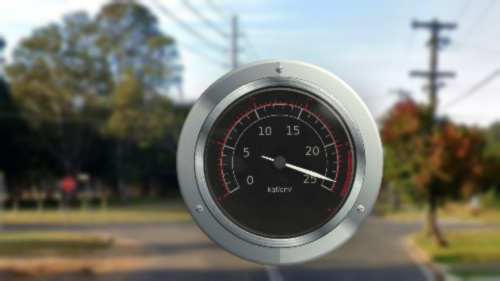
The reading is 24 kg/cm²
